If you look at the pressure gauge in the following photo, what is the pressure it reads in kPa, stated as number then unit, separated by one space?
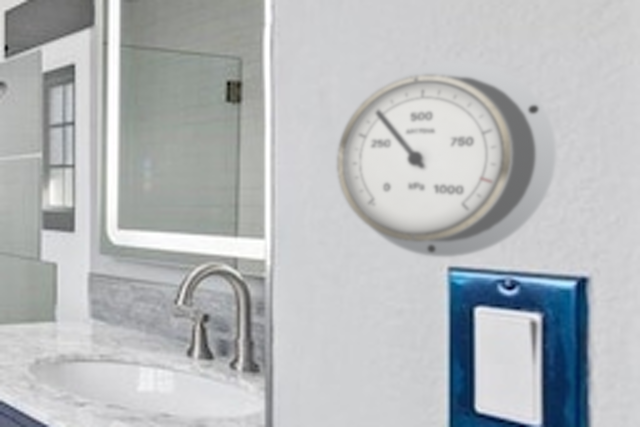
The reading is 350 kPa
